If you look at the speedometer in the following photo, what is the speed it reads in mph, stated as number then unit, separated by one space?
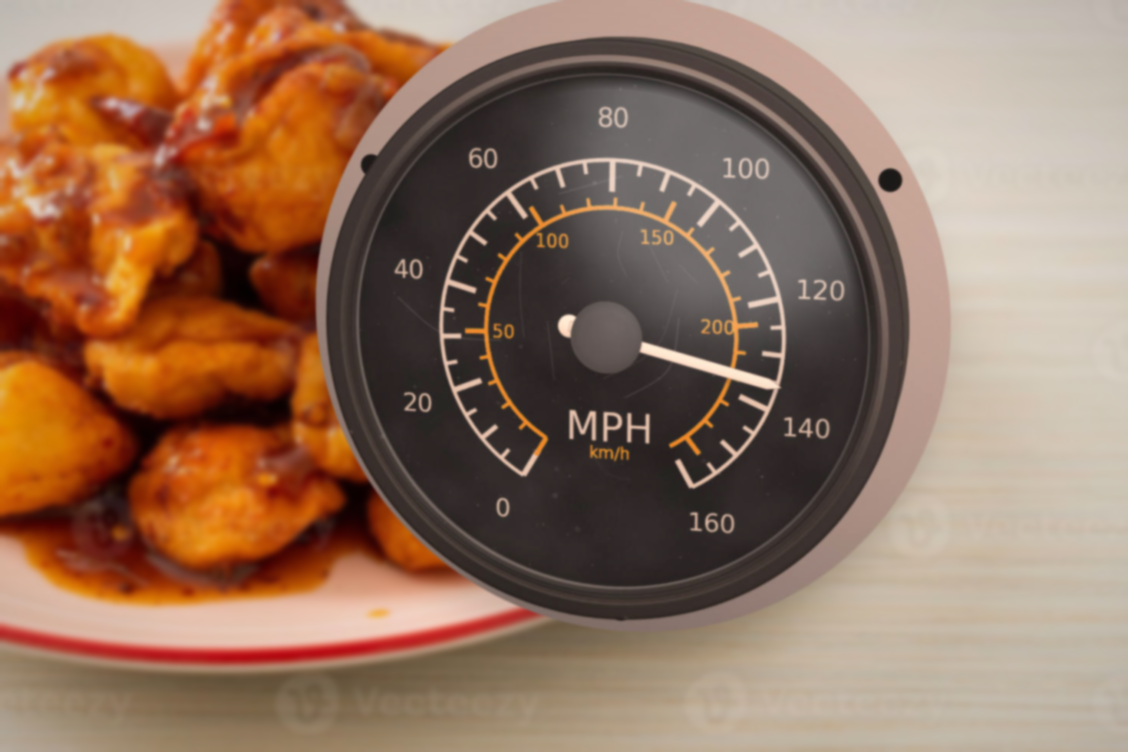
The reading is 135 mph
